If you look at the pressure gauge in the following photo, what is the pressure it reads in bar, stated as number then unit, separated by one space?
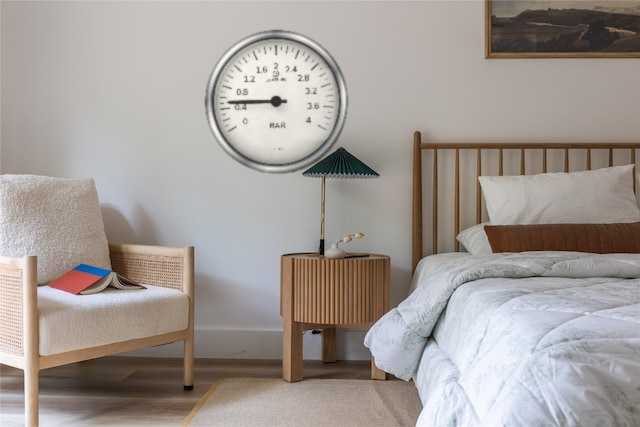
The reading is 0.5 bar
